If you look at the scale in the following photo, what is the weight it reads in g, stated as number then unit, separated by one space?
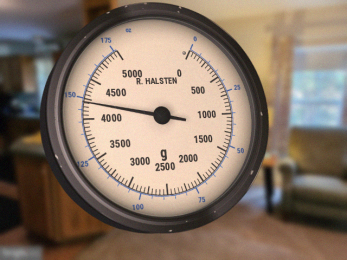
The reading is 4200 g
